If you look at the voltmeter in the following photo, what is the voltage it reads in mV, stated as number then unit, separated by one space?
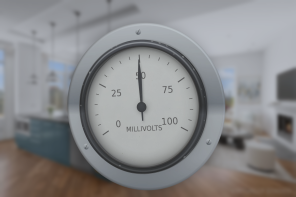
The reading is 50 mV
